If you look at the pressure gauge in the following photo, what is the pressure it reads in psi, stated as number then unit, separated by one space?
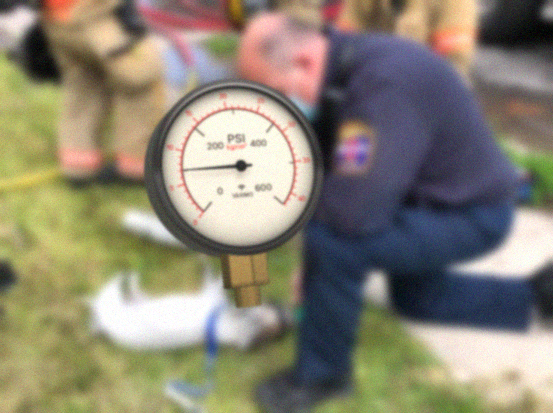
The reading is 100 psi
